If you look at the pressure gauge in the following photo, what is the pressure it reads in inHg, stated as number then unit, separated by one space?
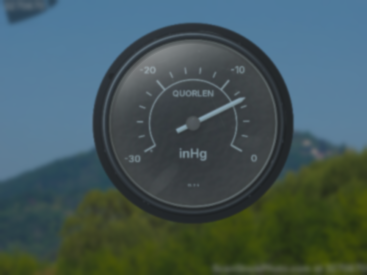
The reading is -7 inHg
